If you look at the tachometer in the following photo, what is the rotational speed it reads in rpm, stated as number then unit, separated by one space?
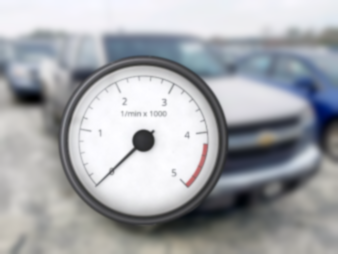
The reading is 0 rpm
